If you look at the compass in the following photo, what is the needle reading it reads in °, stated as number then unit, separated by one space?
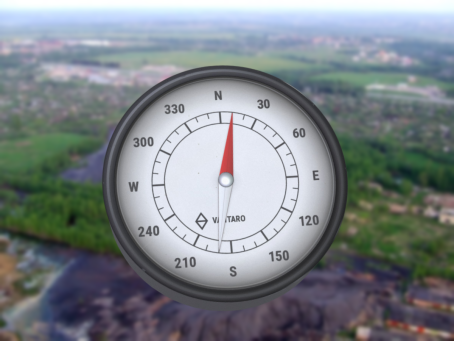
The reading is 10 °
